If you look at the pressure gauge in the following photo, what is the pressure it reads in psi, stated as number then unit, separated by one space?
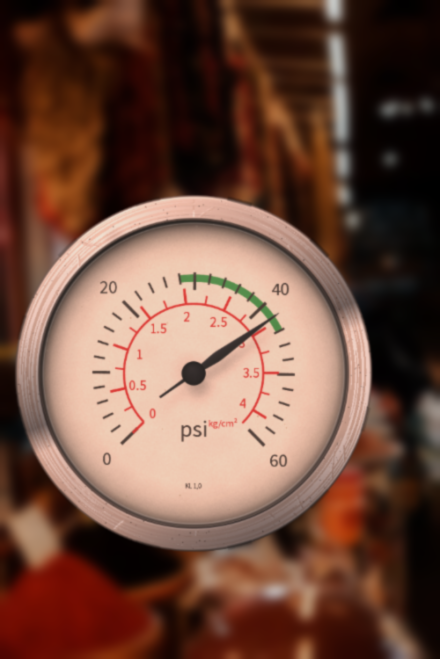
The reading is 42 psi
